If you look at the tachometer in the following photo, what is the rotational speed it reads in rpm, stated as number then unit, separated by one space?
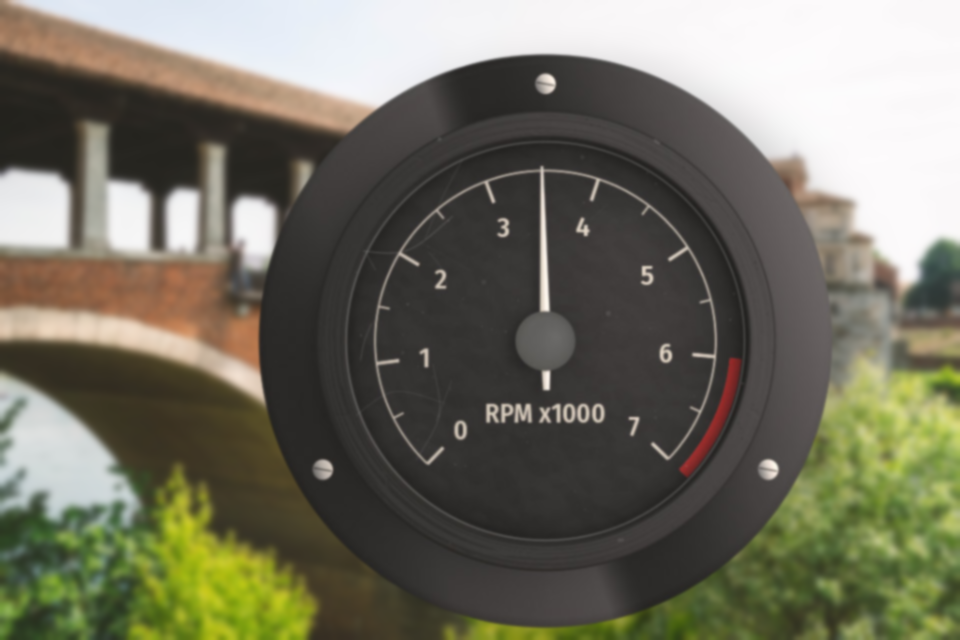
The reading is 3500 rpm
